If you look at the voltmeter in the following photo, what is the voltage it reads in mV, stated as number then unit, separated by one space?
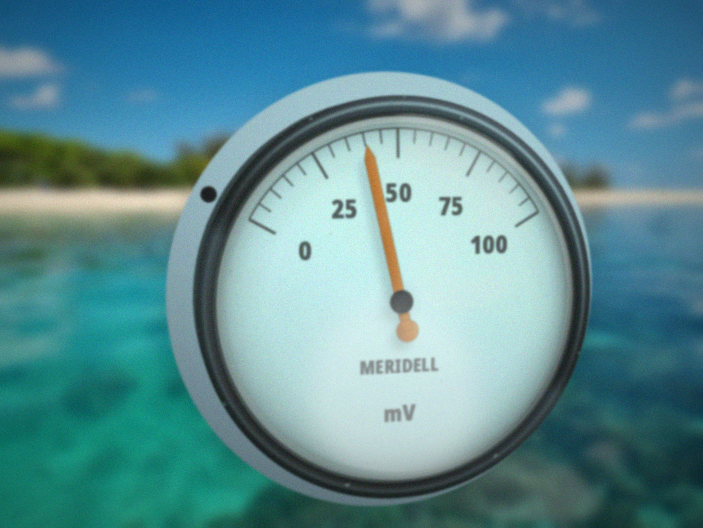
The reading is 40 mV
